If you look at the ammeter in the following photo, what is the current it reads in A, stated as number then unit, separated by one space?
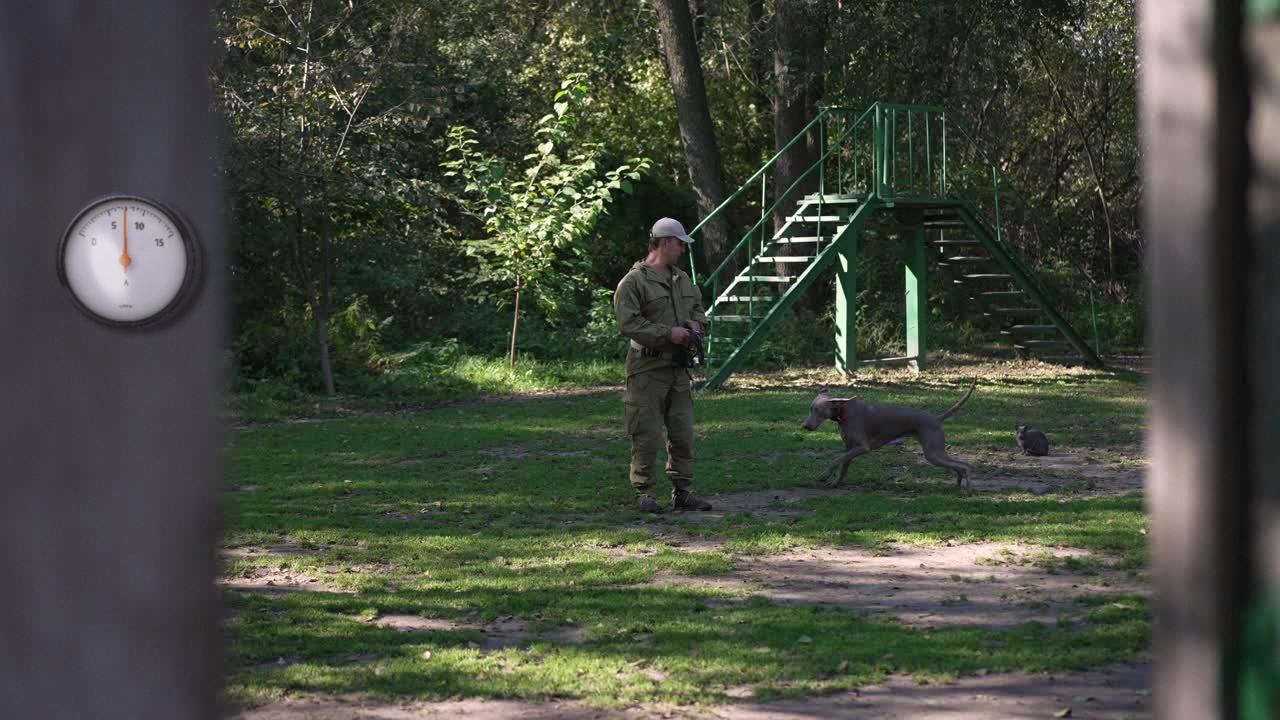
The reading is 7.5 A
